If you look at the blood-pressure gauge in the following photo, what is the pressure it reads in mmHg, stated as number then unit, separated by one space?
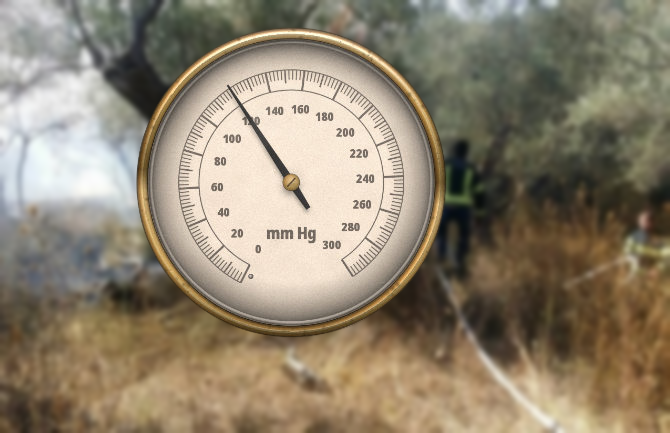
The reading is 120 mmHg
